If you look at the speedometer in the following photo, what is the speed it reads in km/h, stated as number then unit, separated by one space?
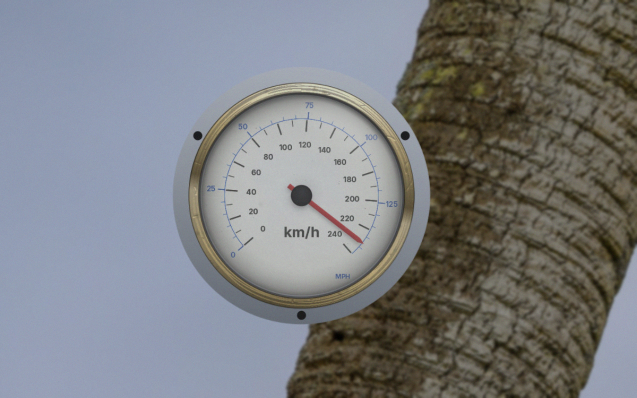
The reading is 230 km/h
